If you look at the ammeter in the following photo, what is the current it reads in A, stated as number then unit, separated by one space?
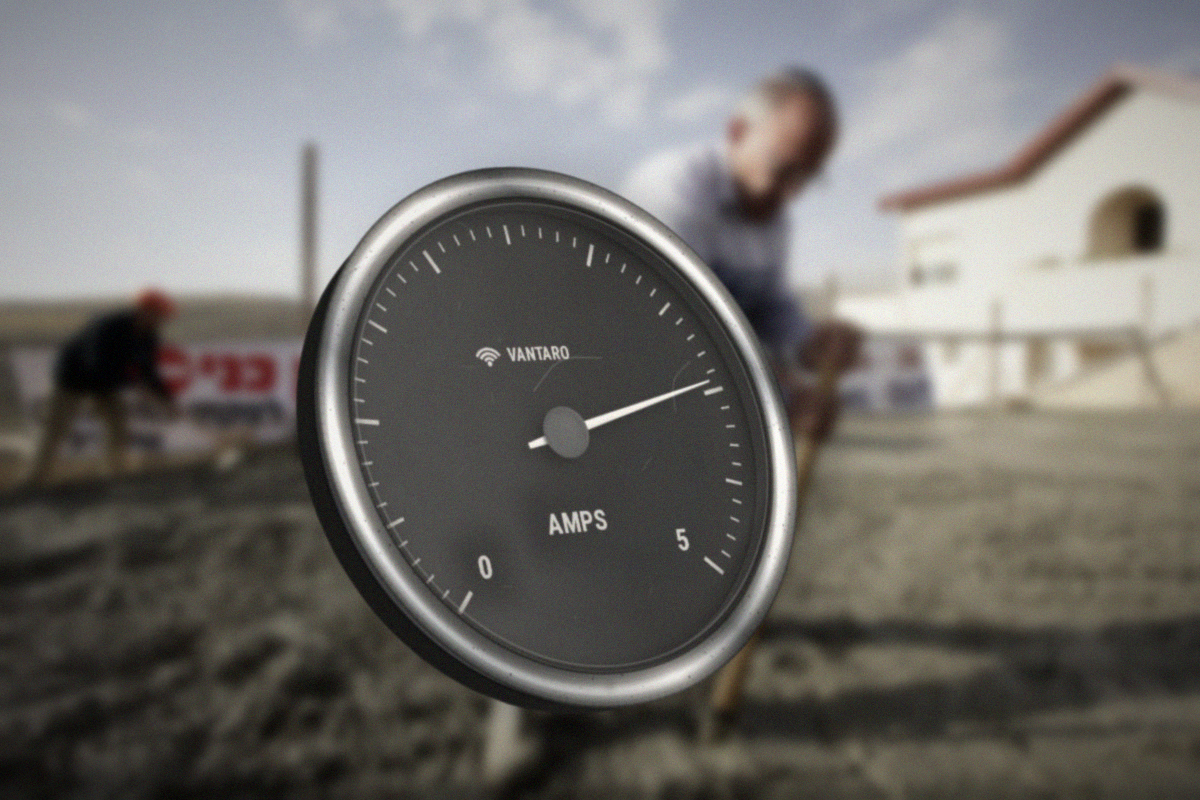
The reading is 3.95 A
